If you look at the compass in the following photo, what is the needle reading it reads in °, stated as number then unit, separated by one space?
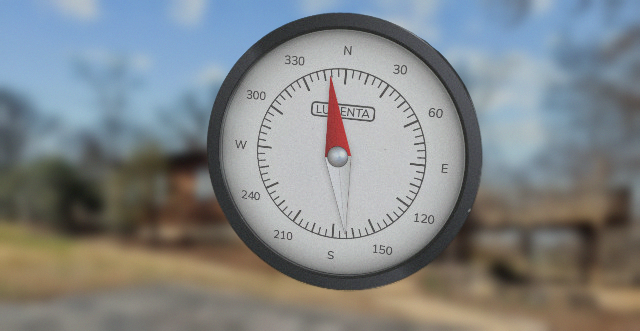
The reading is 350 °
